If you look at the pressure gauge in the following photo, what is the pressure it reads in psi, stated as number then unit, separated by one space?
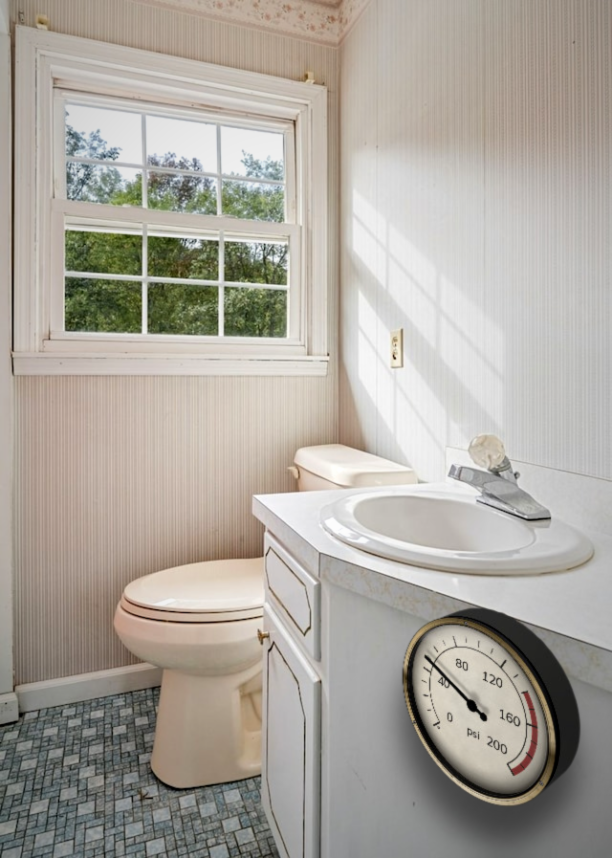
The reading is 50 psi
